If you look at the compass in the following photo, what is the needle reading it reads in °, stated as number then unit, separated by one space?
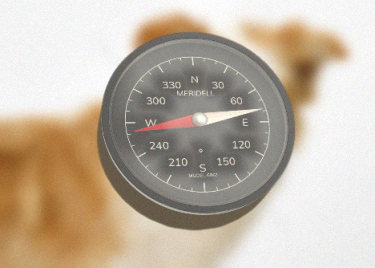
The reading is 260 °
